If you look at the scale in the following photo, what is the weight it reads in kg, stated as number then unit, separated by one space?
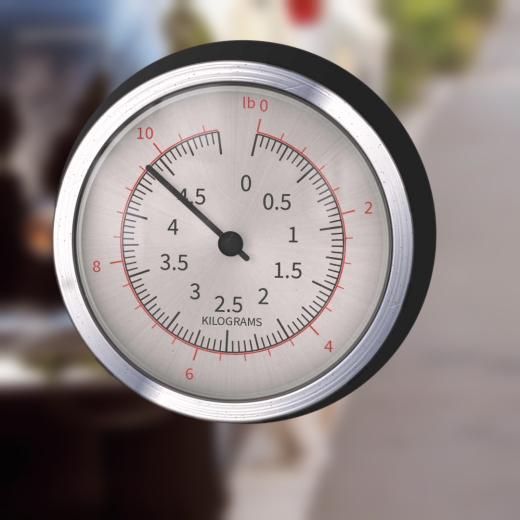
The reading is 4.4 kg
